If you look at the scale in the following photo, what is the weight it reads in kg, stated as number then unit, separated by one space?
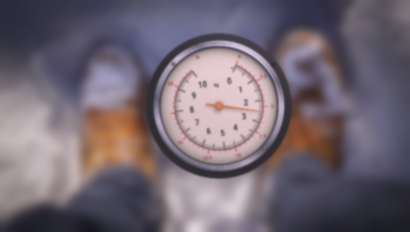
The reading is 2.5 kg
